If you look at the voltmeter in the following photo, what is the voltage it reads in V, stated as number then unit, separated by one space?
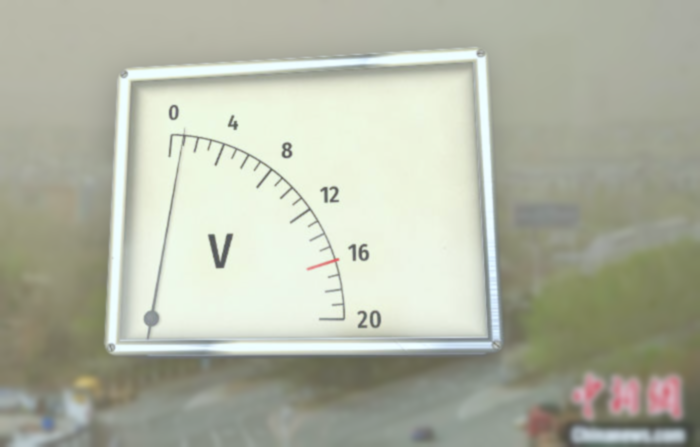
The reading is 1 V
